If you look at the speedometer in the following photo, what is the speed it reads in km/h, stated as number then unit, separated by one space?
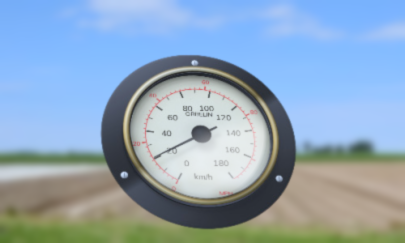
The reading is 20 km/h
